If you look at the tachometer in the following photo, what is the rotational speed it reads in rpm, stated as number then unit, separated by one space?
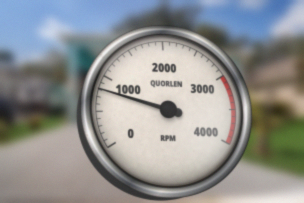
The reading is 800 rpm
